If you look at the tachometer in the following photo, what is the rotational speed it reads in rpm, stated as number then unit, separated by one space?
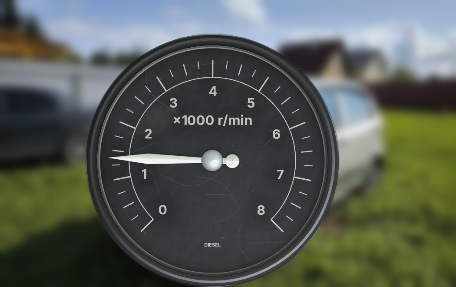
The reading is 1375 rpm
